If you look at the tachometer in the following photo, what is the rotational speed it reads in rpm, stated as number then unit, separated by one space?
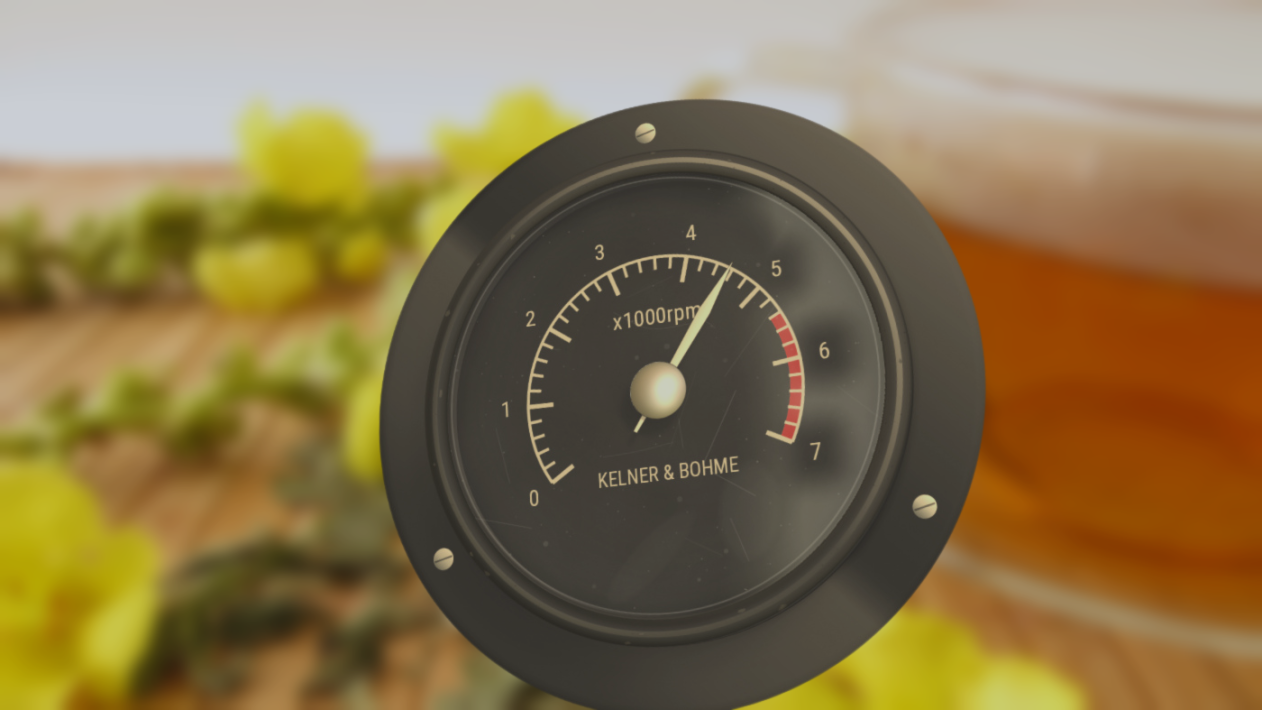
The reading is 4600 rpm
